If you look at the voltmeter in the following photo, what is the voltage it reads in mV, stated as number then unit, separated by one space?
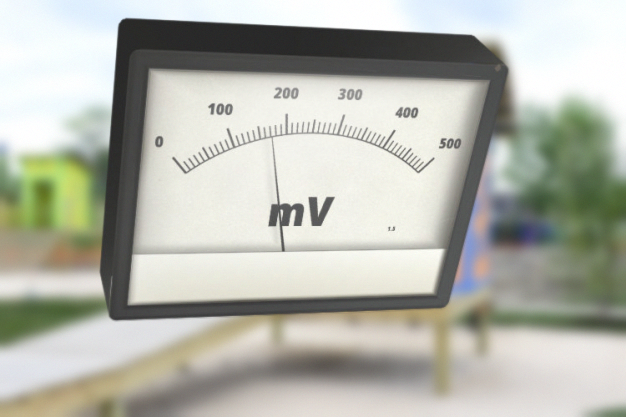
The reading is 170 mV
